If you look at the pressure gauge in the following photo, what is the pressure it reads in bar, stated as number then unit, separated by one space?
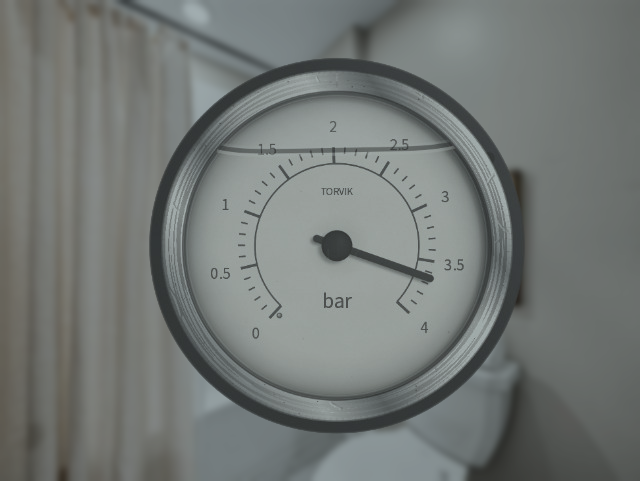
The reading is 3.65 bar
